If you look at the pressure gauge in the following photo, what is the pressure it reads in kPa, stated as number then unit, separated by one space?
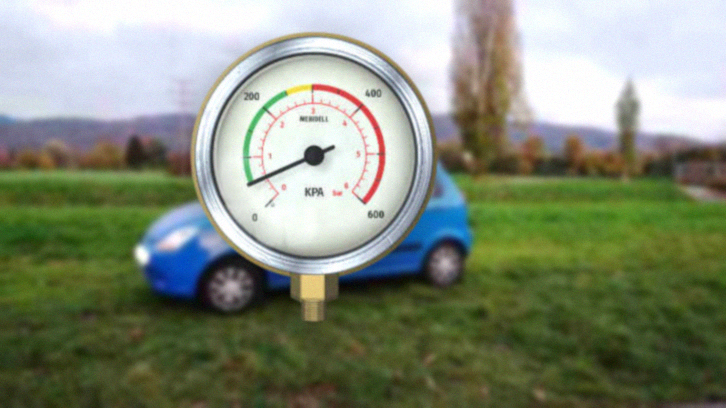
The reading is 50 kPa
